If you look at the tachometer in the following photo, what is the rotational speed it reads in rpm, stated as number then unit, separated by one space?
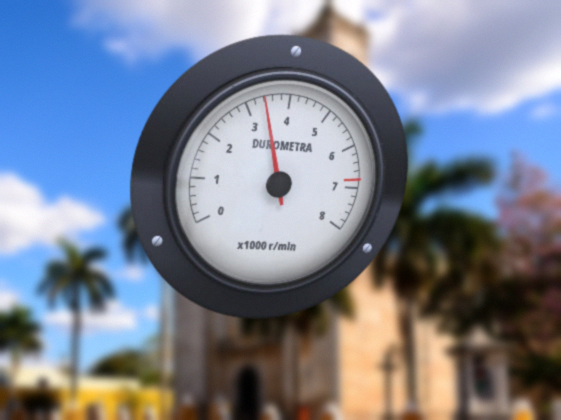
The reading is 3400 rpm
